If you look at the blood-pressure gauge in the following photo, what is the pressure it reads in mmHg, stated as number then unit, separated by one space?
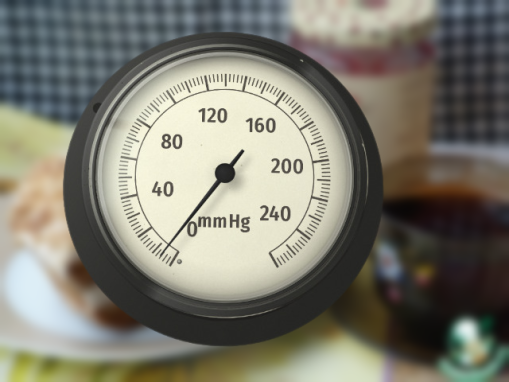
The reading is 6 mmHg
